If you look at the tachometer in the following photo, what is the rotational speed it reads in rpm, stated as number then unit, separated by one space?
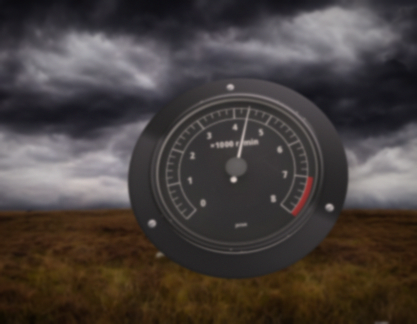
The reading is 4400 rpm
